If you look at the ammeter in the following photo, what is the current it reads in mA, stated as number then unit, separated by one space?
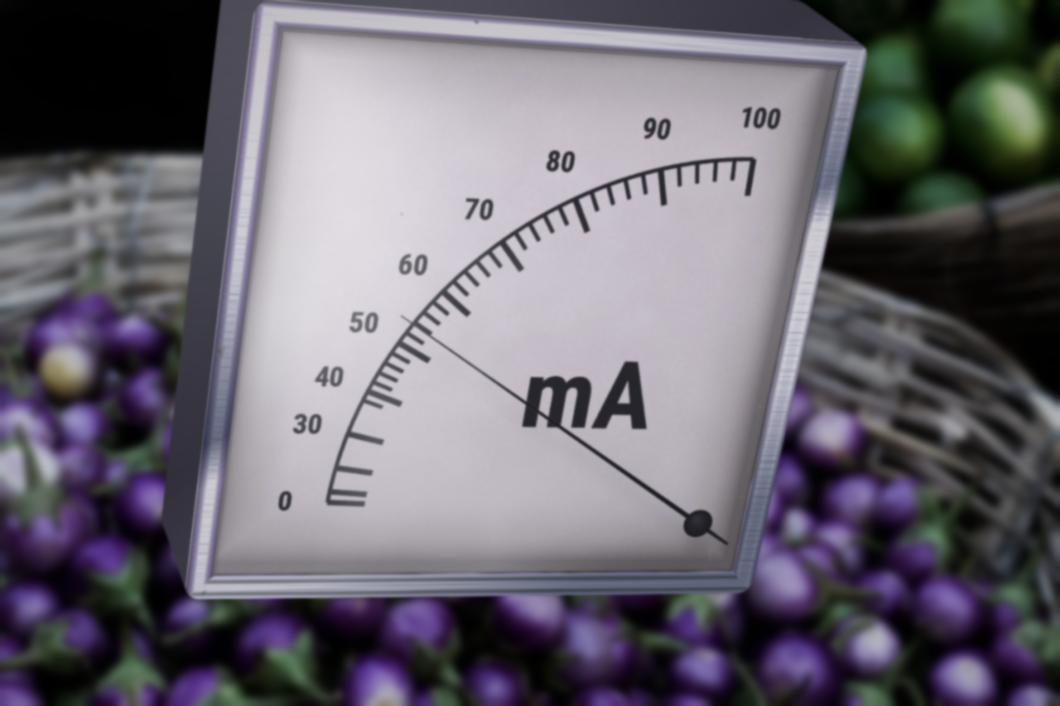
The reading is 54 mA
